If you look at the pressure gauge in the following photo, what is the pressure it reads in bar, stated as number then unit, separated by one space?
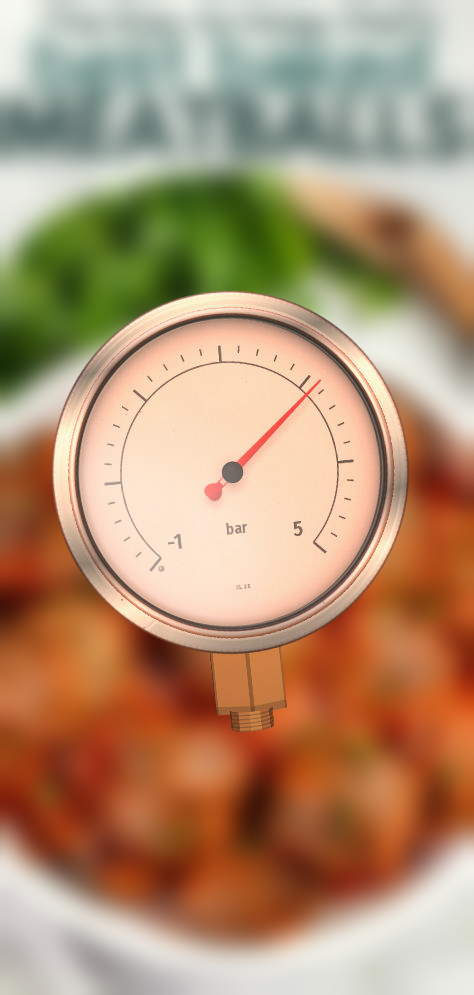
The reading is 3.1 bar
